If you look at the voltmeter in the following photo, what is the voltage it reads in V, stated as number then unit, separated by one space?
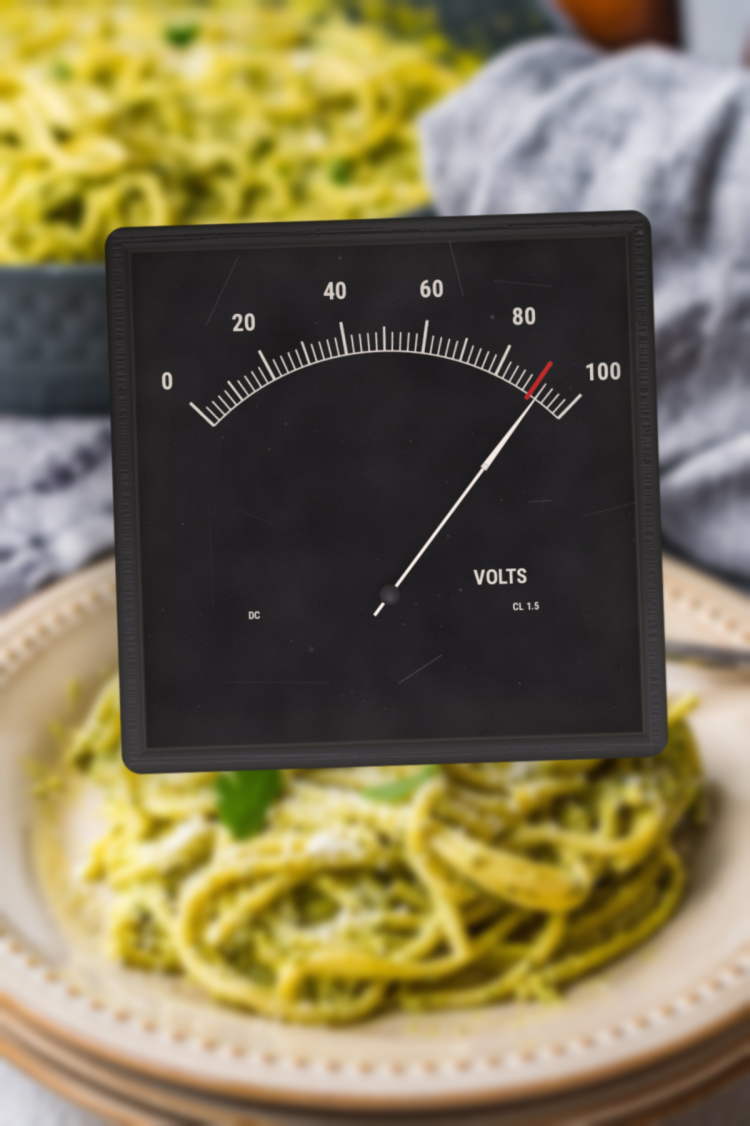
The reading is 92 V
